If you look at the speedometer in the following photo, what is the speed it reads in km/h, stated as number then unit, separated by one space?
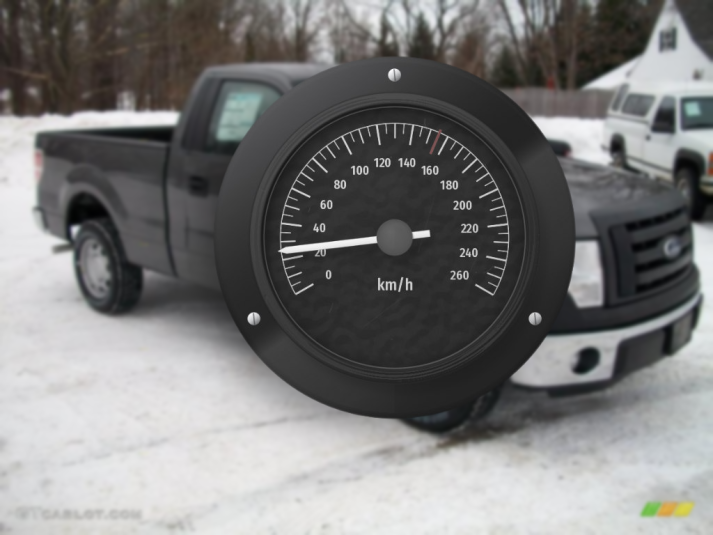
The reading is 25 km/h
